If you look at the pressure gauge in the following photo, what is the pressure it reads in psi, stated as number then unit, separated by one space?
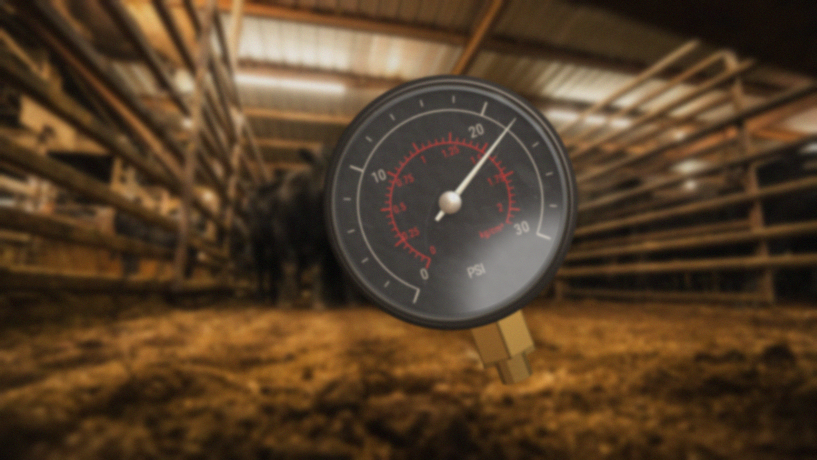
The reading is 22 psi
